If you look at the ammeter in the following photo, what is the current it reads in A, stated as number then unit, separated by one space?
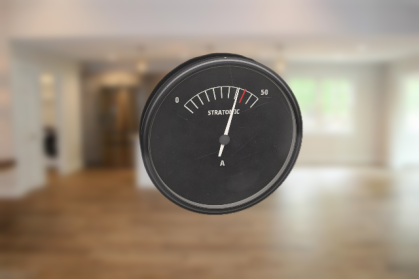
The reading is 35 A
